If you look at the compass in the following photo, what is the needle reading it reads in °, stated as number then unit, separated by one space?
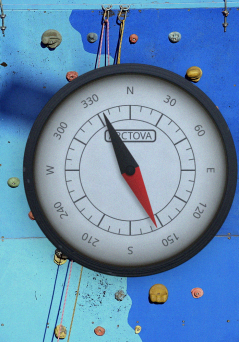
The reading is 155 °
